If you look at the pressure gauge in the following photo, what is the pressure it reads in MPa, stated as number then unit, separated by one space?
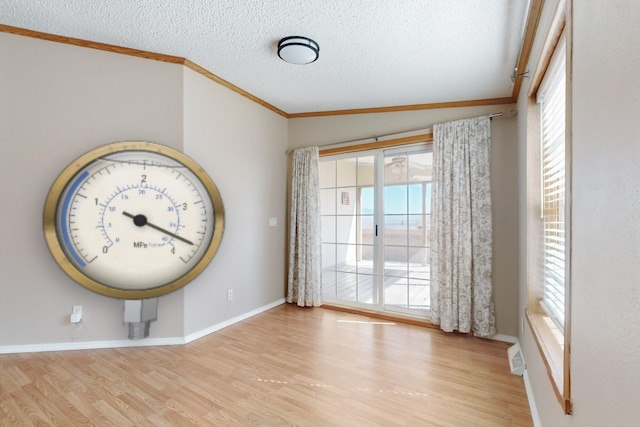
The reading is 3.7 MPa
